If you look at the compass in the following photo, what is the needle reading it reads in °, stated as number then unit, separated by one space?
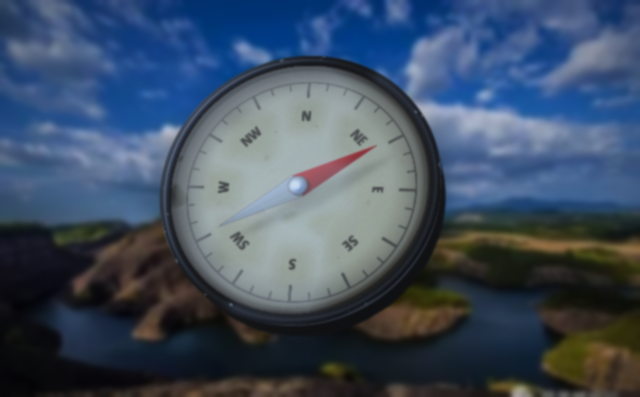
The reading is 60 °
